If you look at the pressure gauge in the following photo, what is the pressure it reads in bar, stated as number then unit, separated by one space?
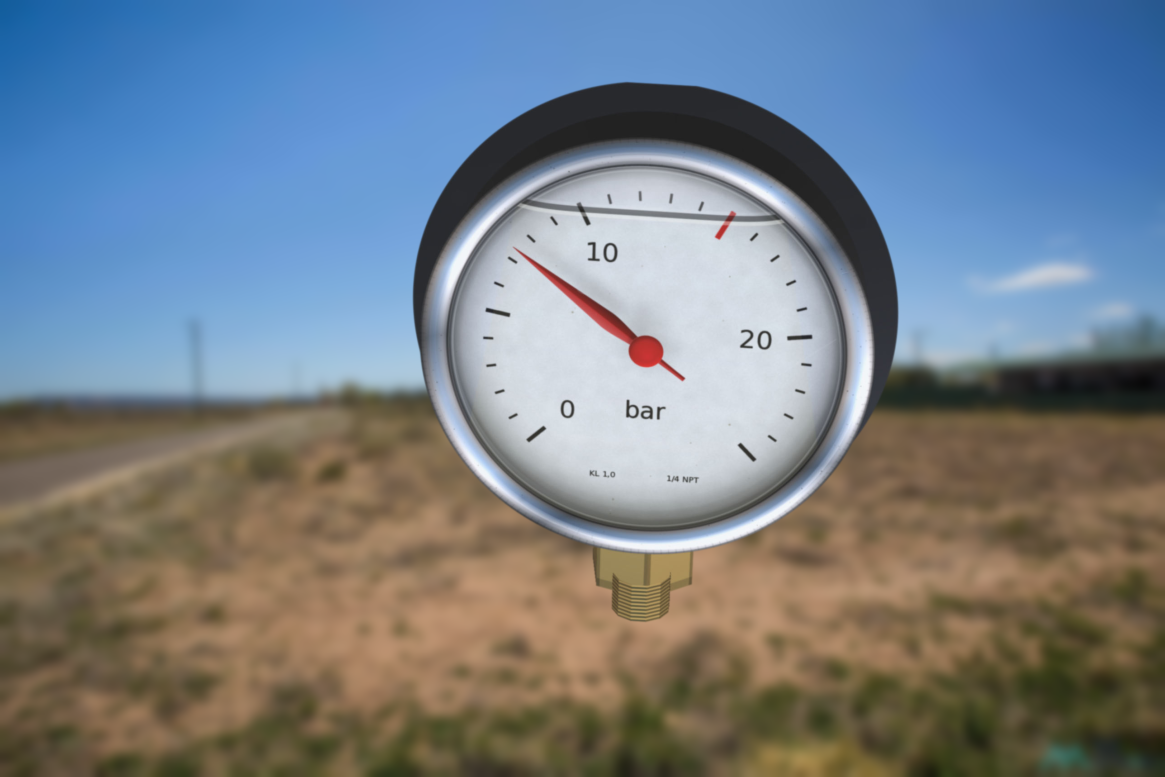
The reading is 7.5 bar
